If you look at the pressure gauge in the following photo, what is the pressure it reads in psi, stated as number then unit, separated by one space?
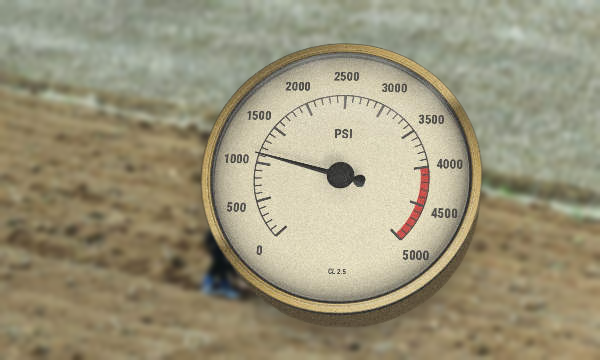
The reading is 1100 psi
